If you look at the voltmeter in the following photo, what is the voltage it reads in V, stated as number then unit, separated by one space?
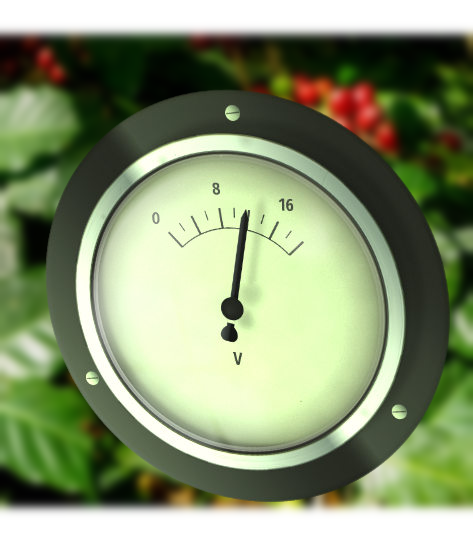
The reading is 12 V
